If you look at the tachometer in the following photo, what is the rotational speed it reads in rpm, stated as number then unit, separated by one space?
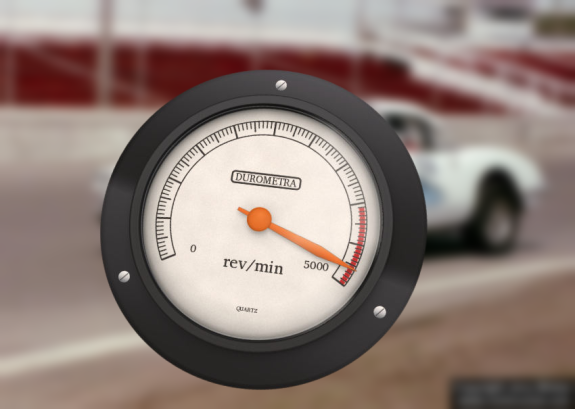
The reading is 4800 rpm
